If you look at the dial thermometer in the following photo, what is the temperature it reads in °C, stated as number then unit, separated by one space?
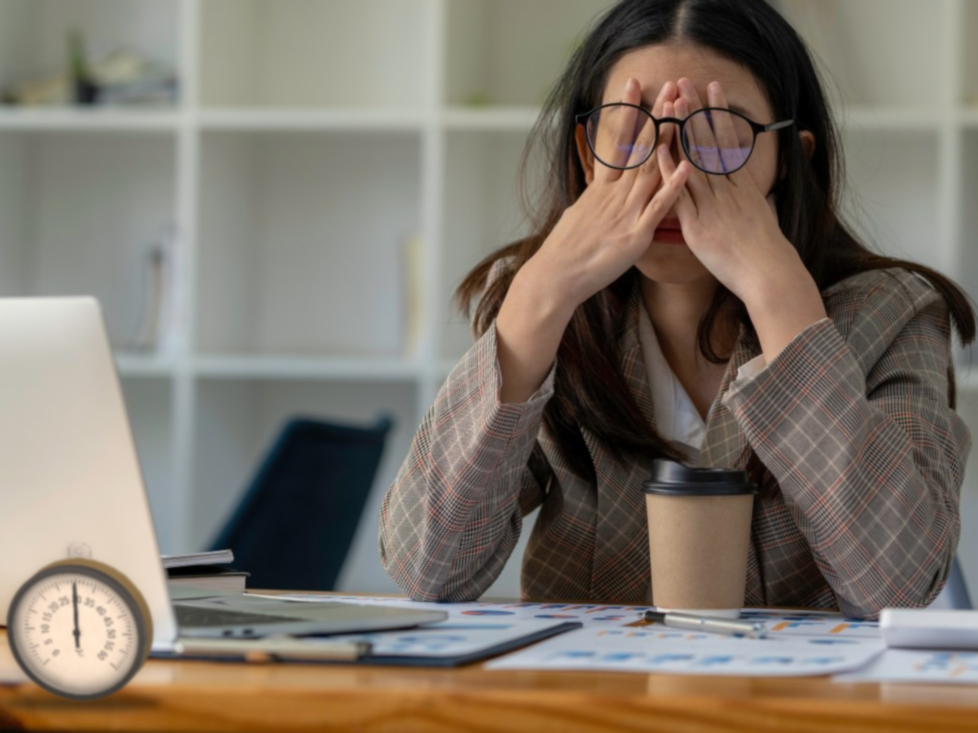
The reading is 30 °C
